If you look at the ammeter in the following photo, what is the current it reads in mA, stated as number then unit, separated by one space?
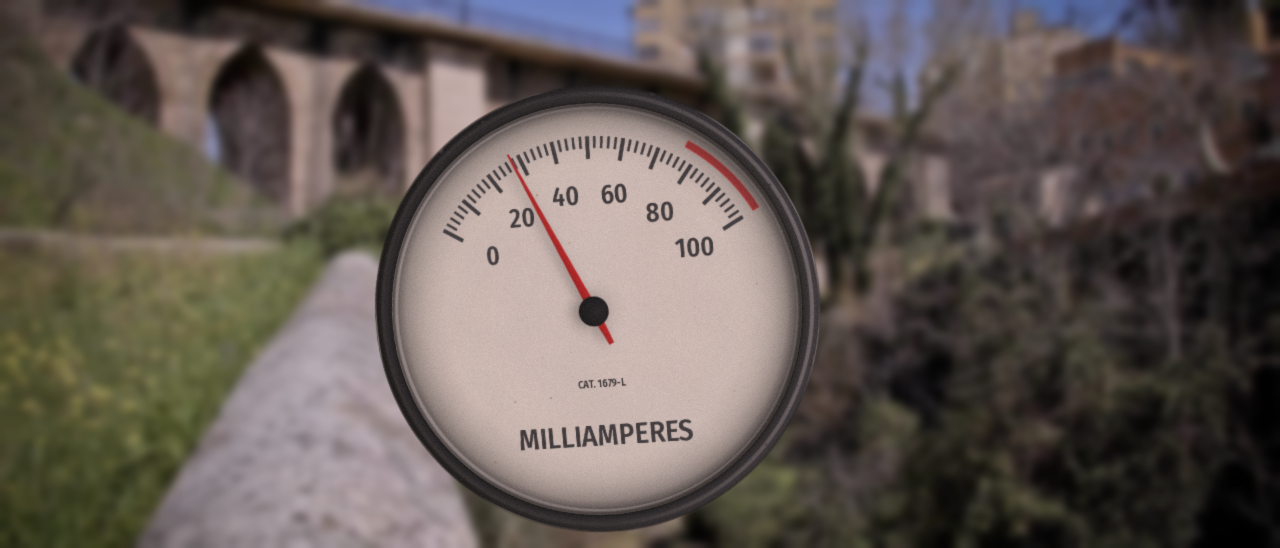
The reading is 28 mA
